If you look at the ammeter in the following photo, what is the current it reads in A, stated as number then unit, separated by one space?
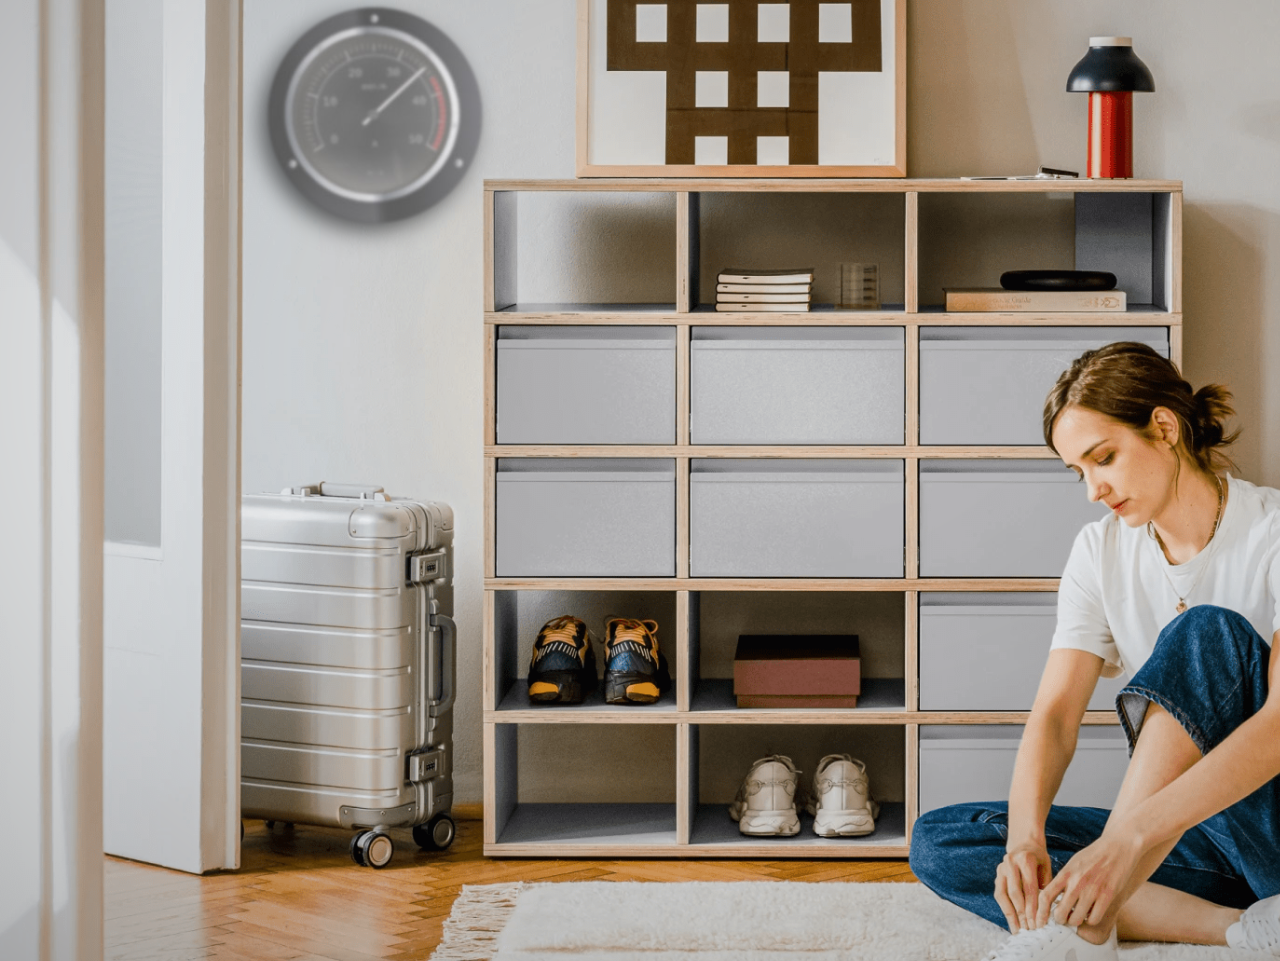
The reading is 35 A
